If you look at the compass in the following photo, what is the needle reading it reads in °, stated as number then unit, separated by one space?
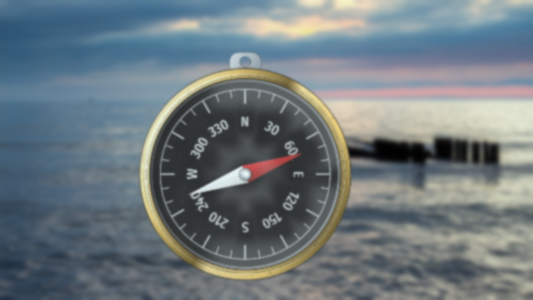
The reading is 70 °
